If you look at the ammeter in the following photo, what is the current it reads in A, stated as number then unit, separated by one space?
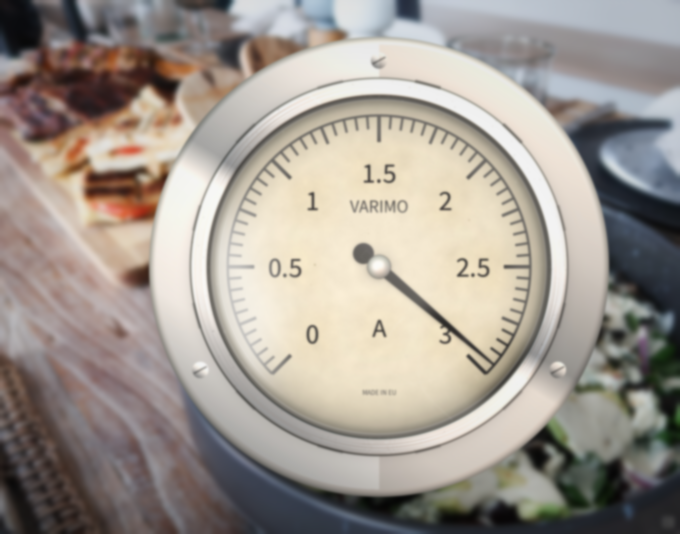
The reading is 2.95 A
